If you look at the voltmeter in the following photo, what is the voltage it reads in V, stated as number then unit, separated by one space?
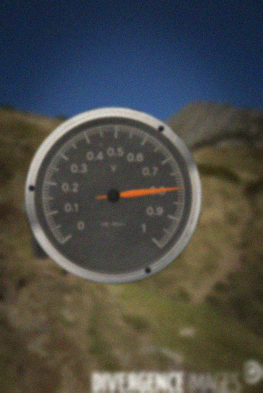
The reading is 0.8 V
